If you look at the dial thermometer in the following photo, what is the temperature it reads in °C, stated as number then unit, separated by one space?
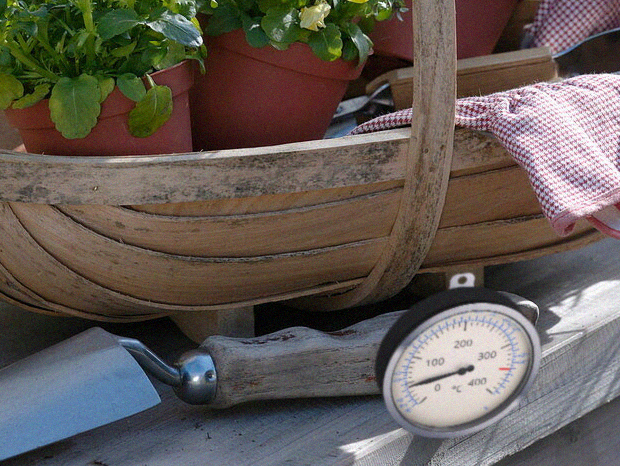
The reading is 50 °C
